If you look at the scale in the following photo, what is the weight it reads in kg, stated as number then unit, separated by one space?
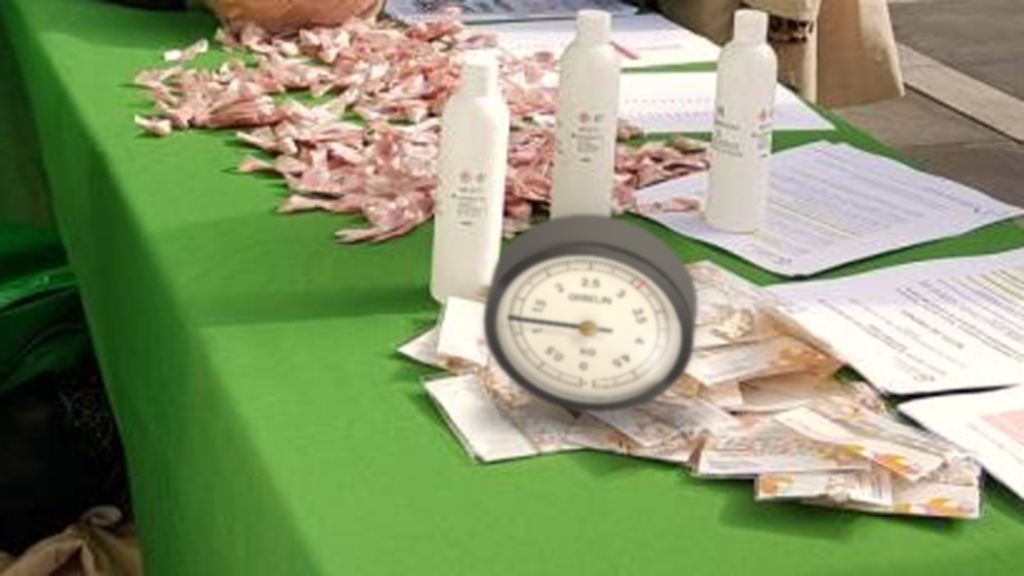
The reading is 1.25 kg
